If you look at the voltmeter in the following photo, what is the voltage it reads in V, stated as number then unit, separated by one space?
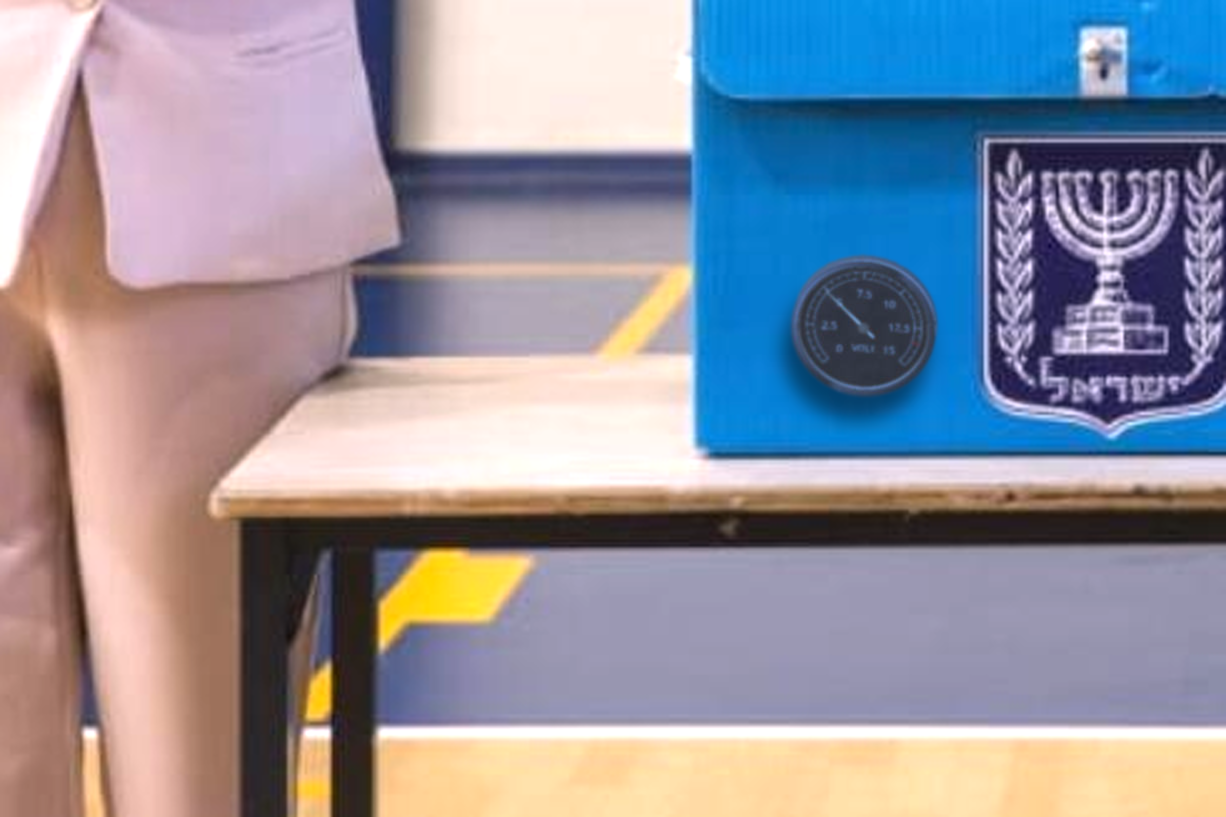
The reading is 5 V
